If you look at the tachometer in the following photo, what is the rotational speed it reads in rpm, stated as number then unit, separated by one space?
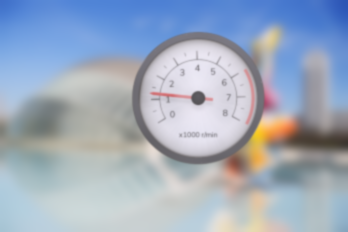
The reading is 1250 rpm
